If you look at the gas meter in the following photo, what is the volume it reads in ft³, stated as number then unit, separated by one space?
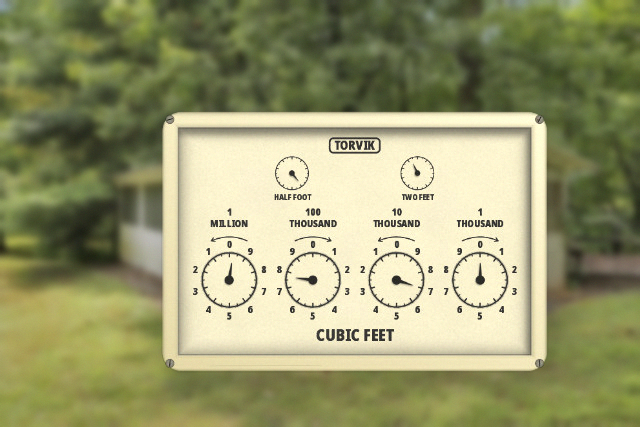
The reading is 977000 ft³
